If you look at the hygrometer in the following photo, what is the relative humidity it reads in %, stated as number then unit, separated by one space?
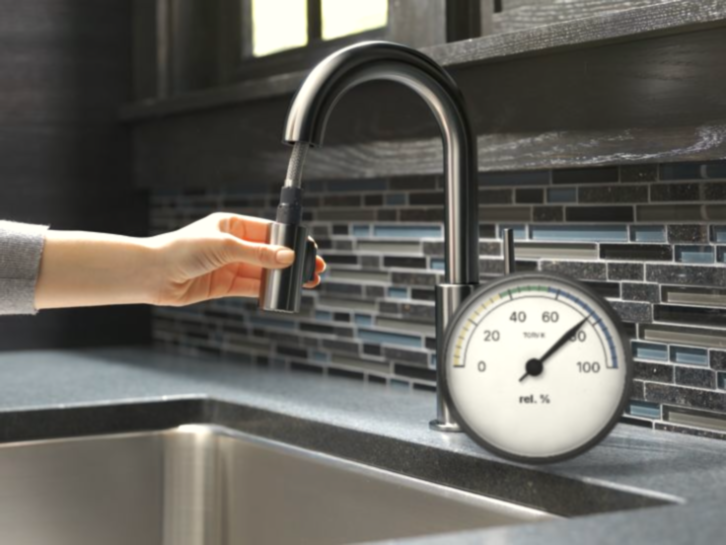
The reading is 76 %
